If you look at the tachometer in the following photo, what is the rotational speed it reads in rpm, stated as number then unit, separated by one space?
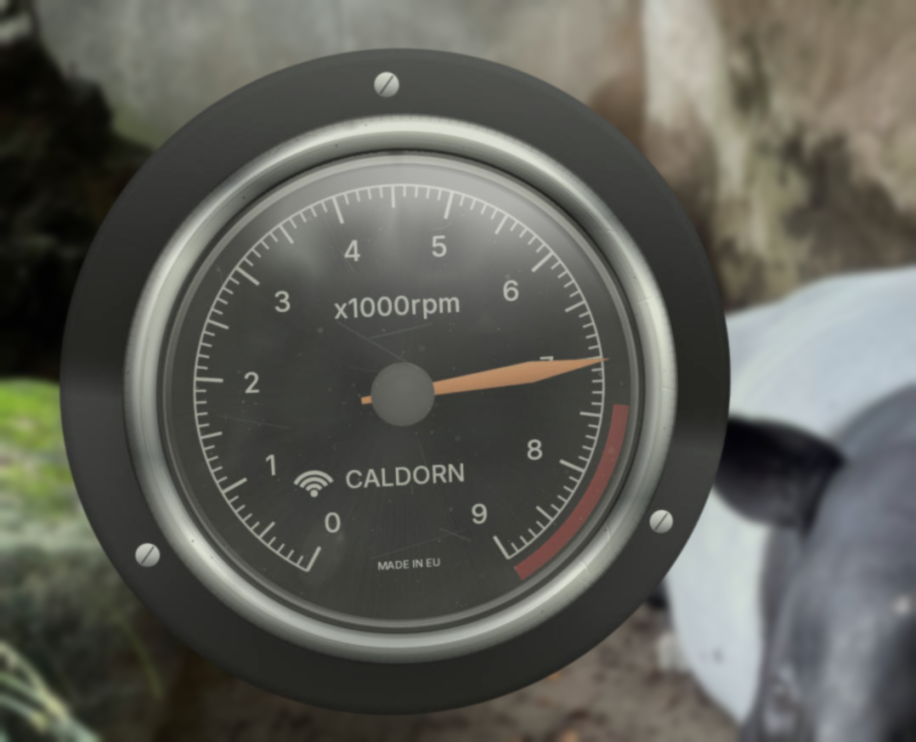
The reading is 7000 rpm
